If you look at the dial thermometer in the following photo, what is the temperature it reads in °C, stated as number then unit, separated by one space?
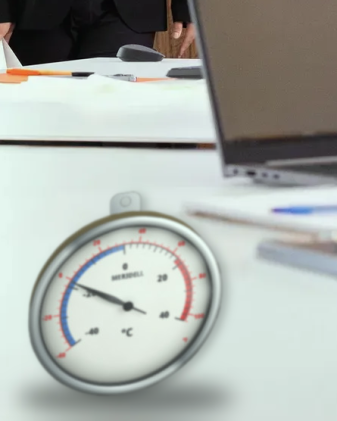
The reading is -18 °C
